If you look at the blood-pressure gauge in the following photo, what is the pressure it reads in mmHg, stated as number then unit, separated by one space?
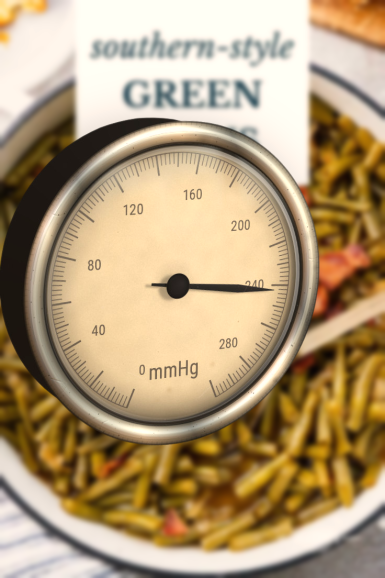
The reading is 242 mmHg
